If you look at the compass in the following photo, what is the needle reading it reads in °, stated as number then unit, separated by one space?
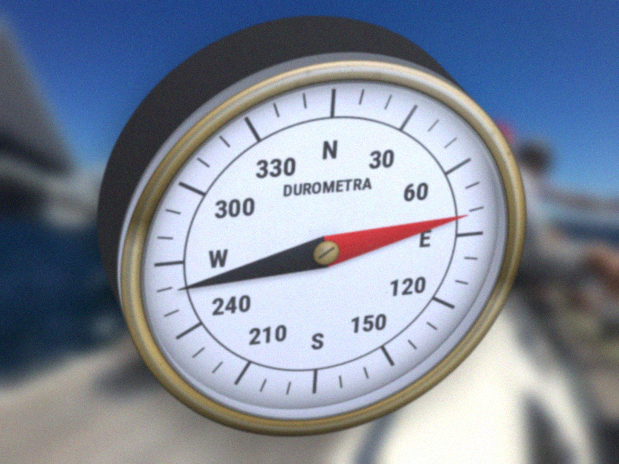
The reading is 80 °
